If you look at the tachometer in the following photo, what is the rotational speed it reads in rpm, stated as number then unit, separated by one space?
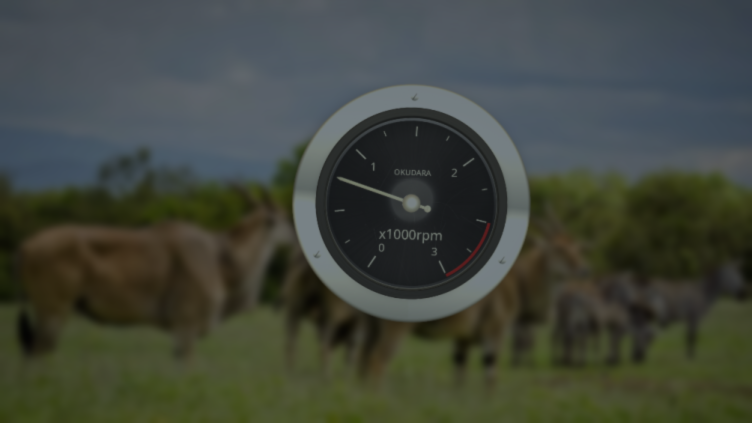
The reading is 750 rpm
